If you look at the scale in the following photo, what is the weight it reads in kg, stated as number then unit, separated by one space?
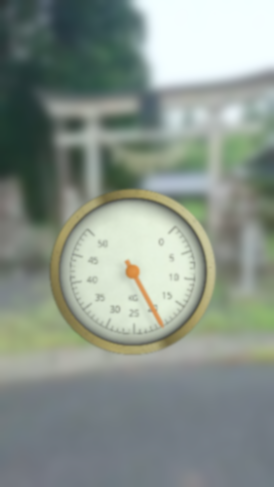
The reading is 20 kg
